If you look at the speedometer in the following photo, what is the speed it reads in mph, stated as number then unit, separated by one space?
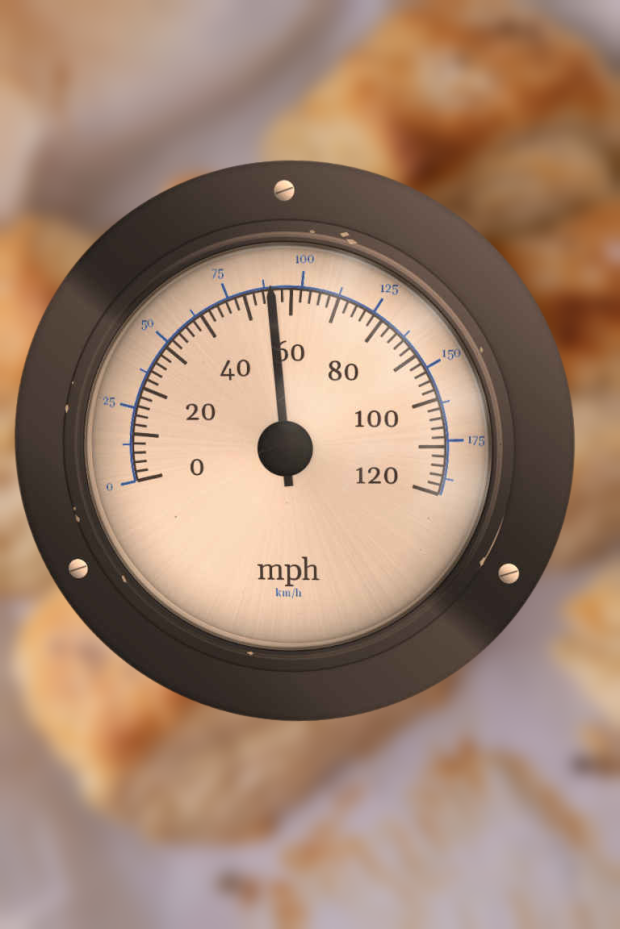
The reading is 56 mph
